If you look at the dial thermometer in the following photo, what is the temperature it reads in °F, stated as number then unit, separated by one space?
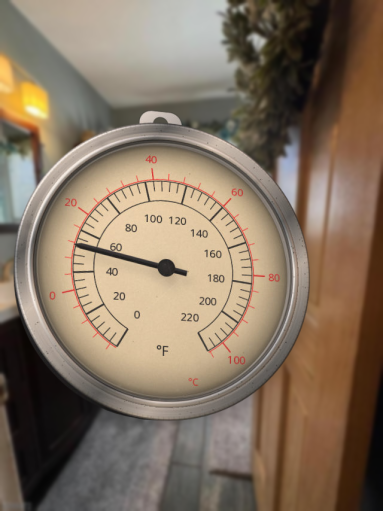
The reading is 52 °F
